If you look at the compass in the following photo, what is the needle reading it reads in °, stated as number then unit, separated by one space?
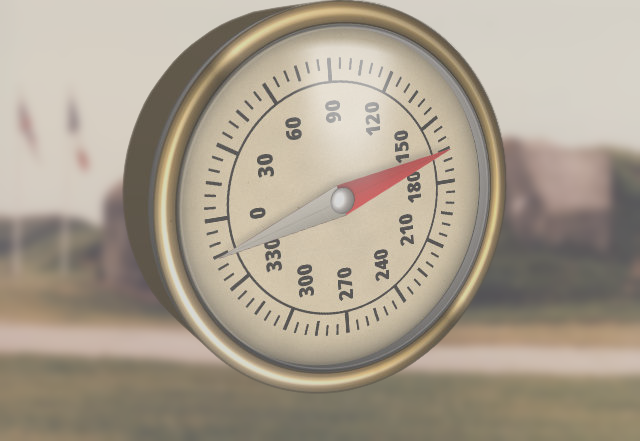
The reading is 165 °
